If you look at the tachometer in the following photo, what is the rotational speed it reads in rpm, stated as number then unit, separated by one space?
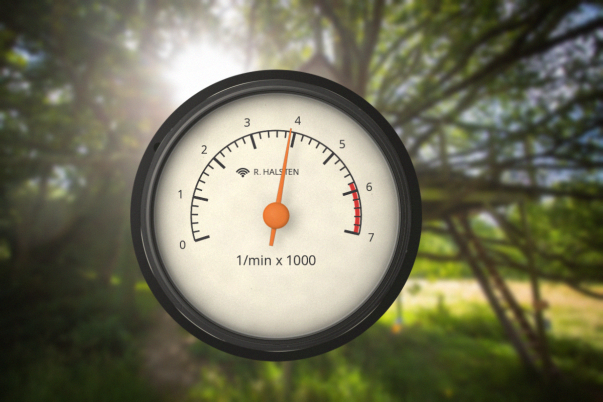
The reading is 3900 rpm
